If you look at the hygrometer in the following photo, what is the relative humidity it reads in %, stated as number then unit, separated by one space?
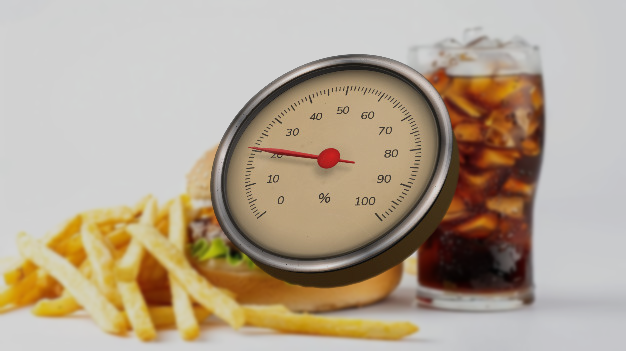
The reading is 20 %
